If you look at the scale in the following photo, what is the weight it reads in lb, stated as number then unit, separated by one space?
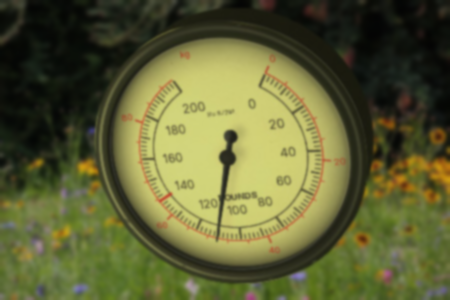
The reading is 110 lb
